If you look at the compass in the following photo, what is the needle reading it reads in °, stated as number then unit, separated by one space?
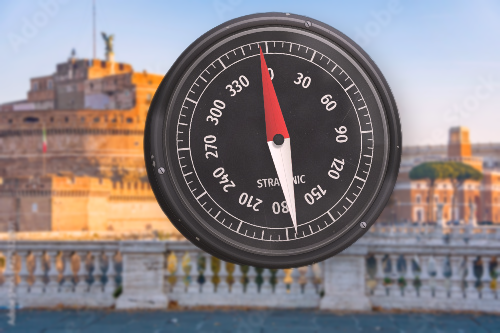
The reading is 355 °
